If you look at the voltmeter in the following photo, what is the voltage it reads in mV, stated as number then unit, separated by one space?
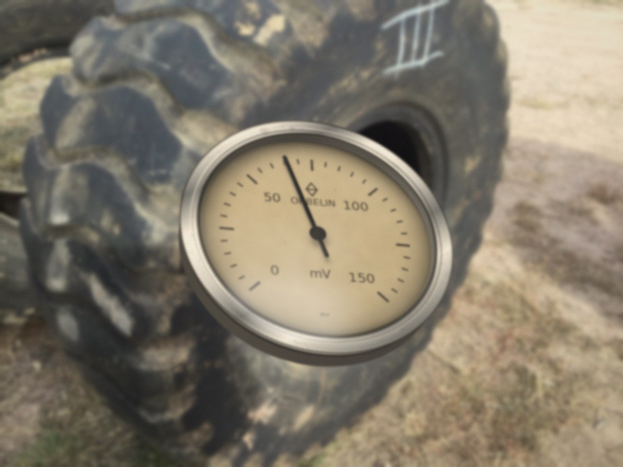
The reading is 65 mV
